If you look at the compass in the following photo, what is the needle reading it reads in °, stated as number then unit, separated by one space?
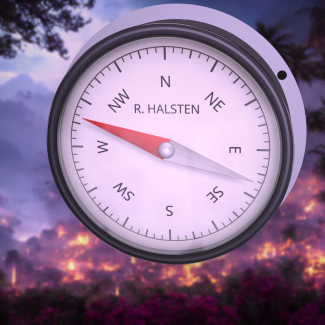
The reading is 290 °
